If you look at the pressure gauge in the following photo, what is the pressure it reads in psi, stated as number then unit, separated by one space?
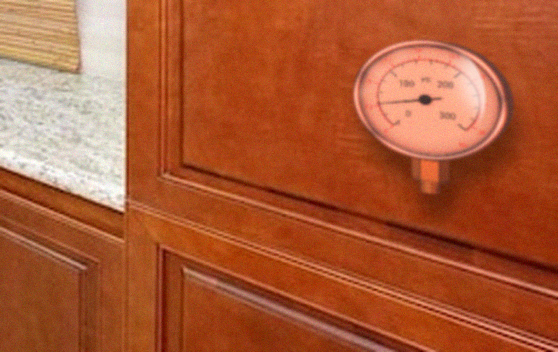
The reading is 40 psi
